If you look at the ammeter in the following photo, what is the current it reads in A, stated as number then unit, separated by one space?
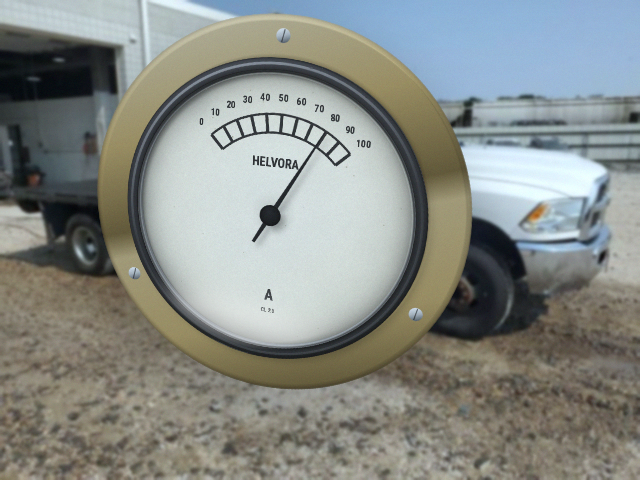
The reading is 80 A
